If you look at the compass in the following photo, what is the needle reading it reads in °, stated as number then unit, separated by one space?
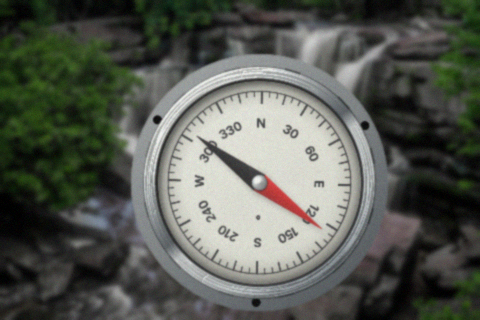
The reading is 125 °
